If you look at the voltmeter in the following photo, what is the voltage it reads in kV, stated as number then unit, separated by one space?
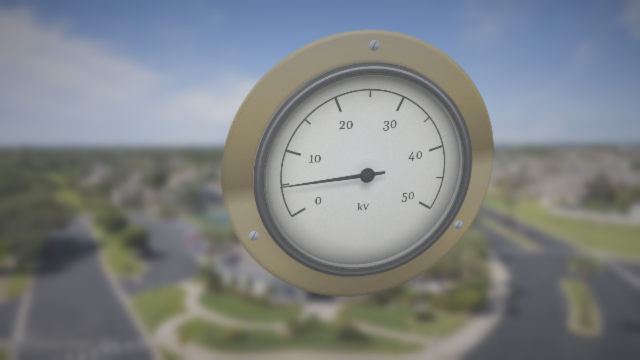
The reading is 5 kV
